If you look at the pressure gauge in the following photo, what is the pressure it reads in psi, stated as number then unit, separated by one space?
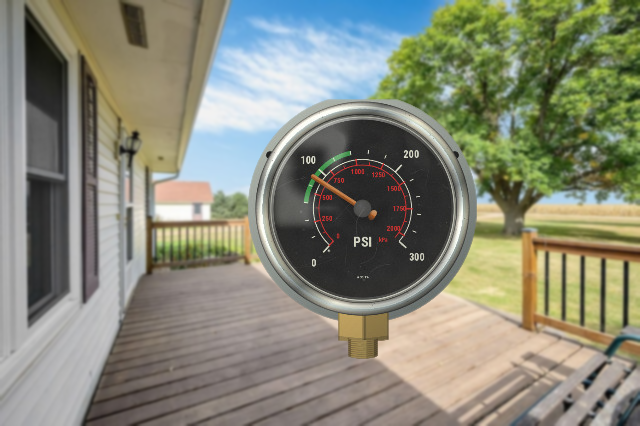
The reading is 90 psi
